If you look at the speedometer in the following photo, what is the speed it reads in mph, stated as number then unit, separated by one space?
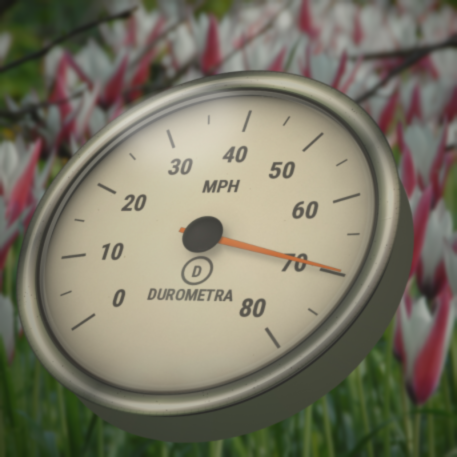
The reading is 70 mph
